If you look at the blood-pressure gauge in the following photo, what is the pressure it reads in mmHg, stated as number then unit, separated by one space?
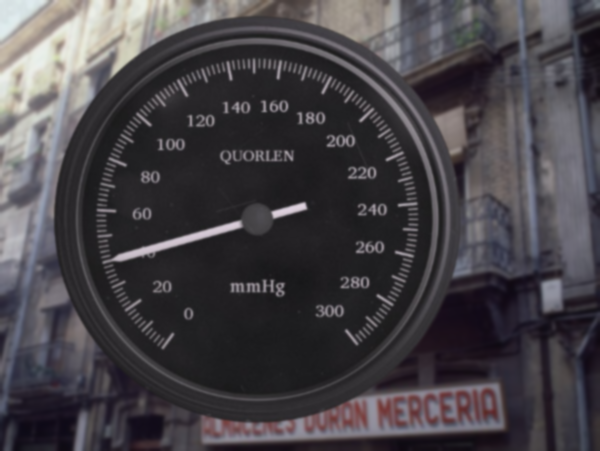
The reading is 40 mmHg
